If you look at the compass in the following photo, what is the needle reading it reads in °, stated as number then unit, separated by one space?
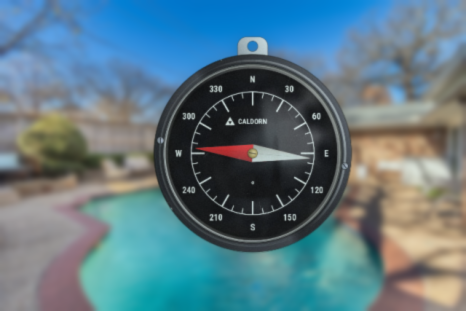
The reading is 275 °
